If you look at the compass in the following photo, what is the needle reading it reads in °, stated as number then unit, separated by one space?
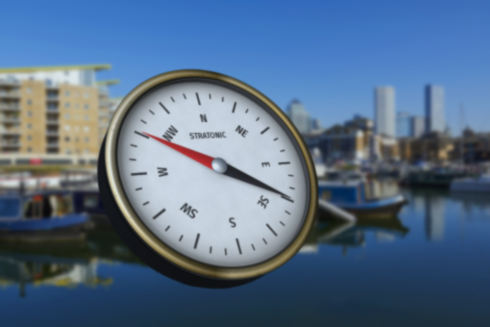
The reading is 300 °
